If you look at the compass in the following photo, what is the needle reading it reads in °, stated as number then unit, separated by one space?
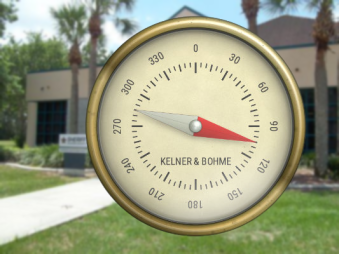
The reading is 105 °
